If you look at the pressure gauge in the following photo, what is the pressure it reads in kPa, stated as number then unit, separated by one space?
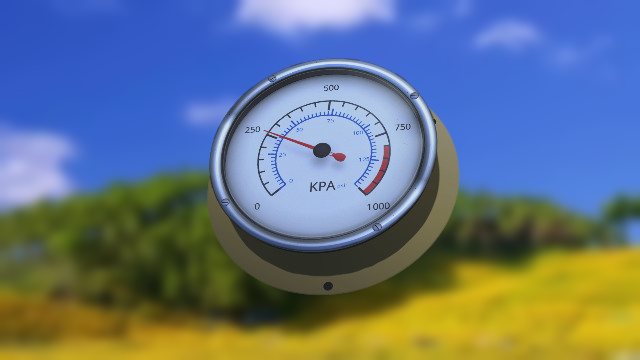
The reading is 250 kPa
